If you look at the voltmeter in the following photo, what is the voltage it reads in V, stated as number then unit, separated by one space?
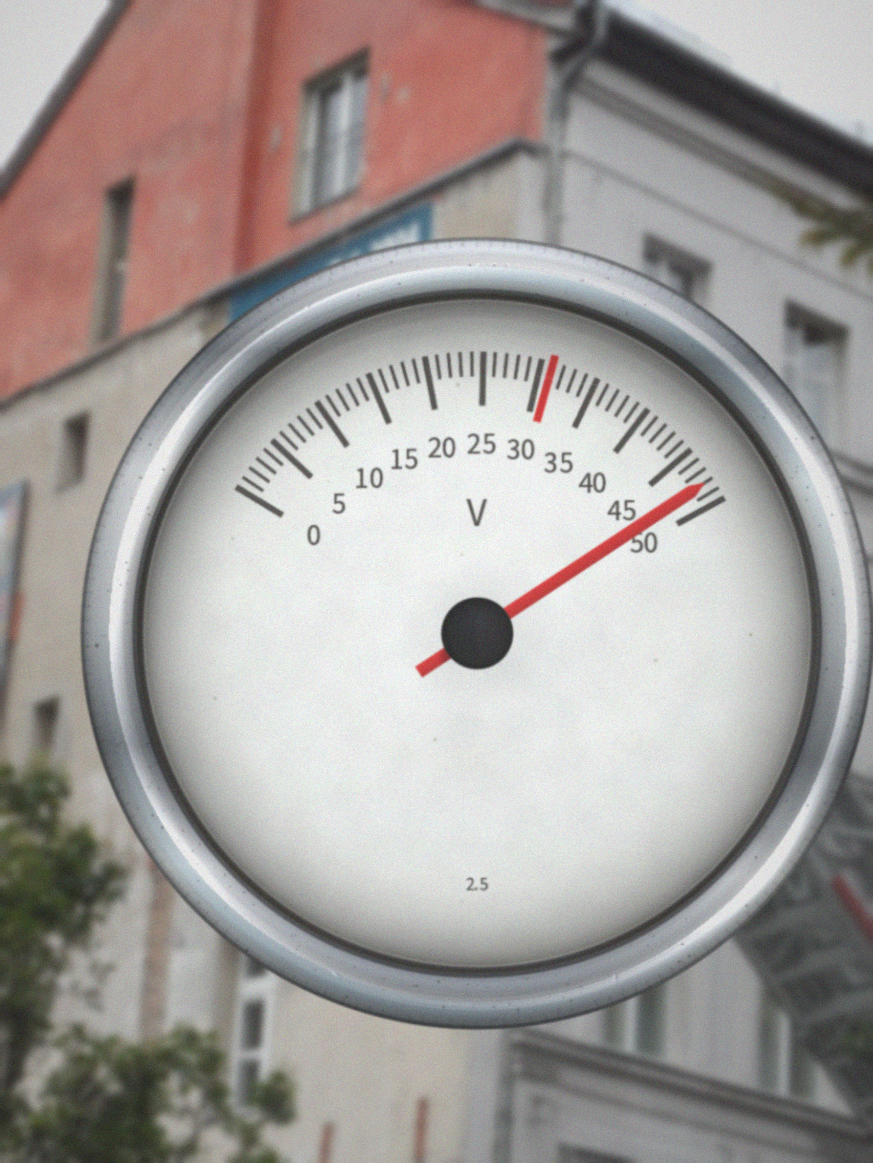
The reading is 48 V
